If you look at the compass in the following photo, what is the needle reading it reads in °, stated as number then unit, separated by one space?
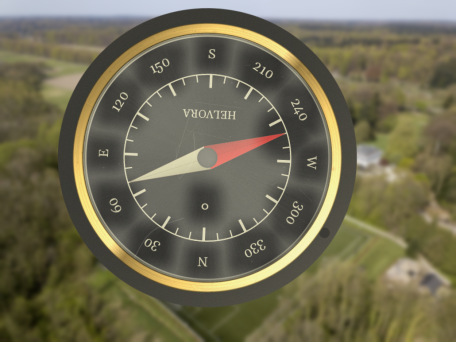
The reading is 250 °
